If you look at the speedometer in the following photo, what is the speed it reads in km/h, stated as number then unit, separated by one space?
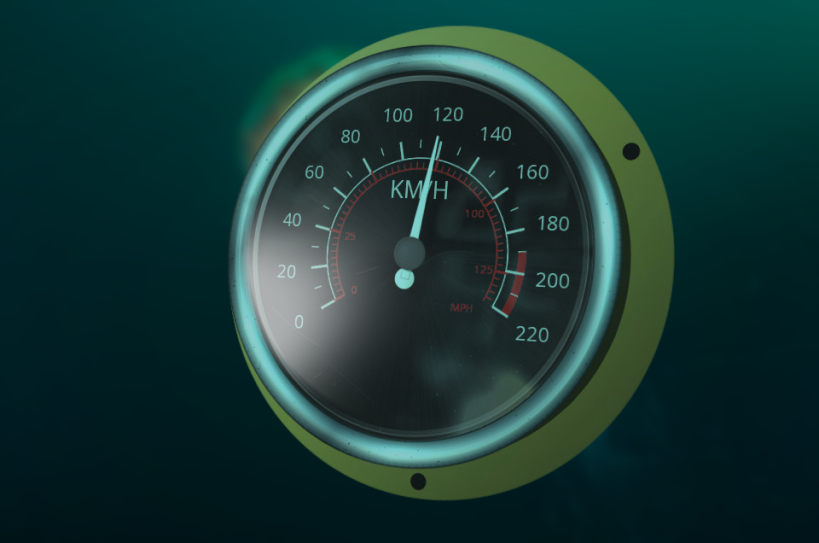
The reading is 120 km/h
